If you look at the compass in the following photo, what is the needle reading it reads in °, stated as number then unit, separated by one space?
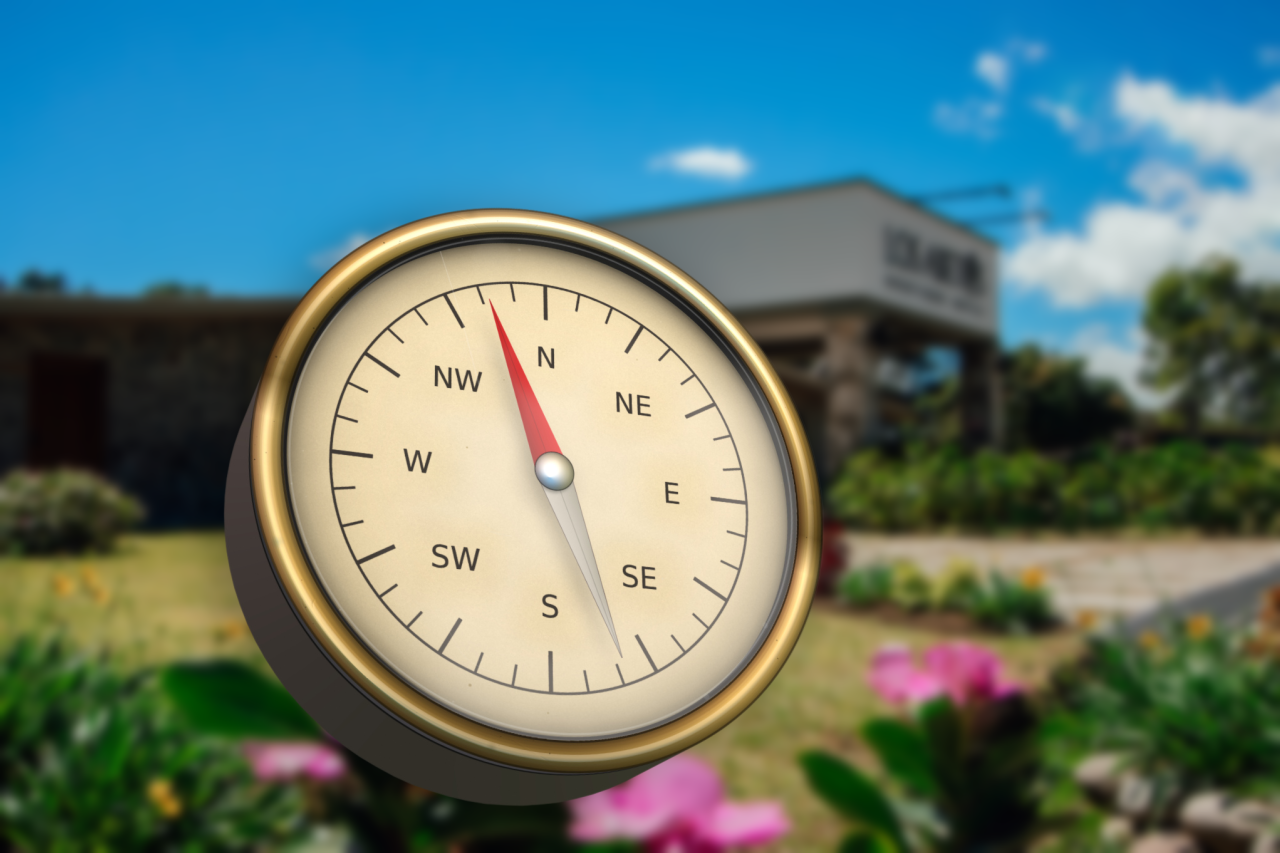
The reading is 340 °
